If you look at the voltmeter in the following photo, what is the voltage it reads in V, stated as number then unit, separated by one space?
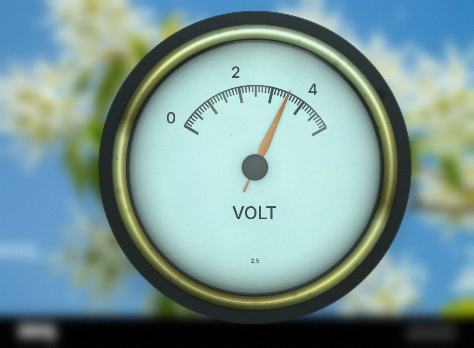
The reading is 3.5 V
